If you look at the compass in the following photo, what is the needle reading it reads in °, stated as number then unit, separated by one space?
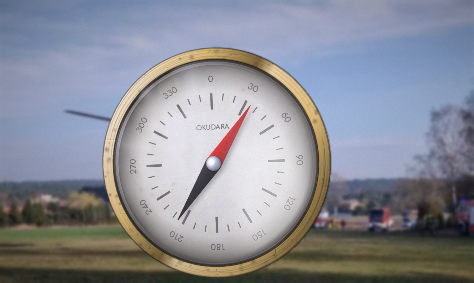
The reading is 35 °
